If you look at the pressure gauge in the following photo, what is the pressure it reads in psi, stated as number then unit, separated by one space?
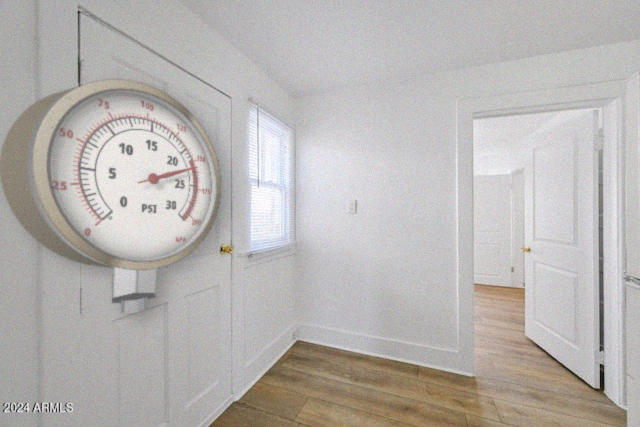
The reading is 22.5 psi
